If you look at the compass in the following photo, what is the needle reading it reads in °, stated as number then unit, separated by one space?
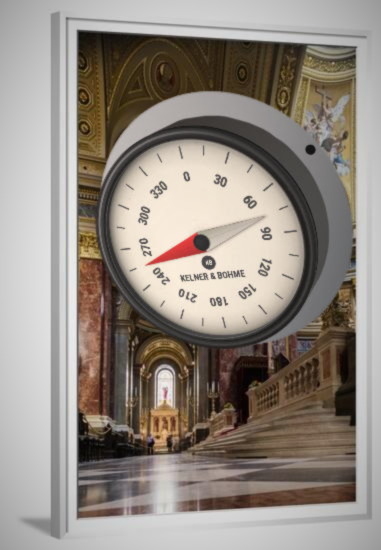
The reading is 255 °
